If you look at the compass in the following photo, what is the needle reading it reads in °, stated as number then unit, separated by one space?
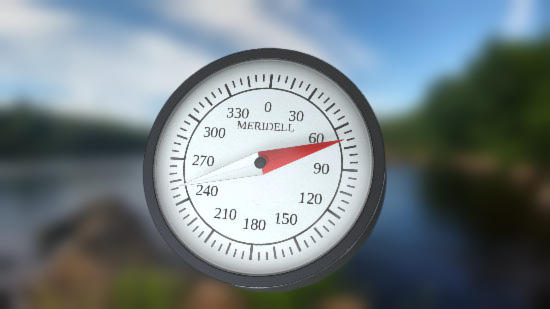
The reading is 70 °
